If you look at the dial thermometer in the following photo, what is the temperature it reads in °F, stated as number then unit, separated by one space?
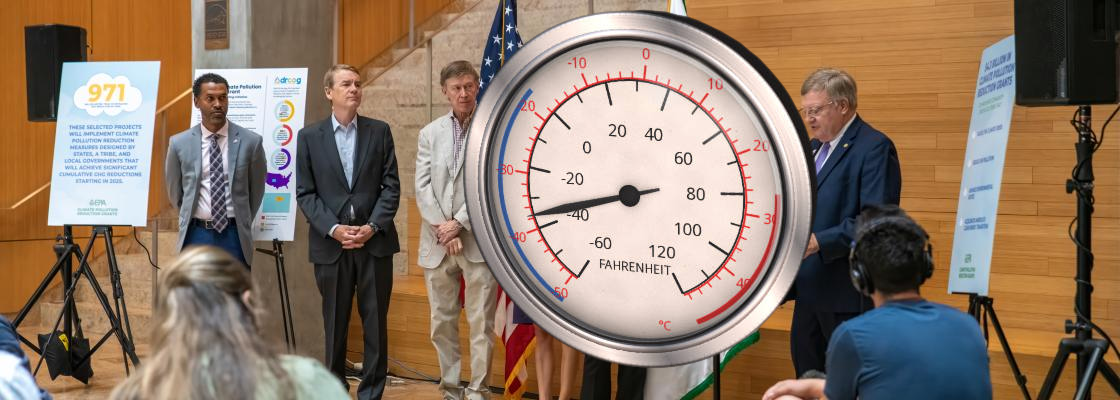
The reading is -35 °F
